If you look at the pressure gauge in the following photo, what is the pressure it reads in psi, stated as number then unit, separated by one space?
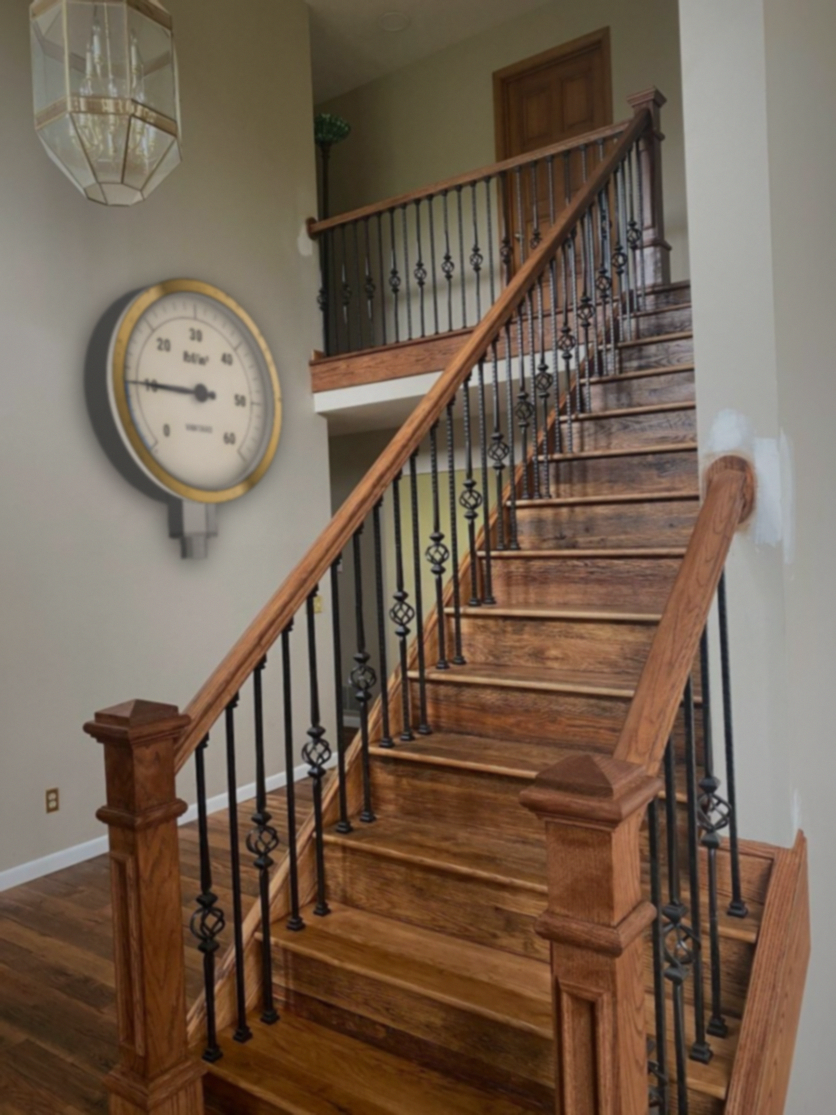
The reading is 10 psi
